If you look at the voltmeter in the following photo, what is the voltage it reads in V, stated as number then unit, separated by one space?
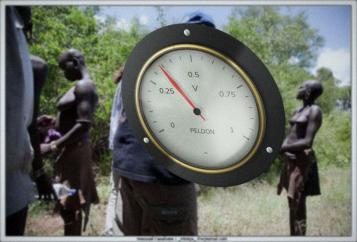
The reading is 0.35 V
